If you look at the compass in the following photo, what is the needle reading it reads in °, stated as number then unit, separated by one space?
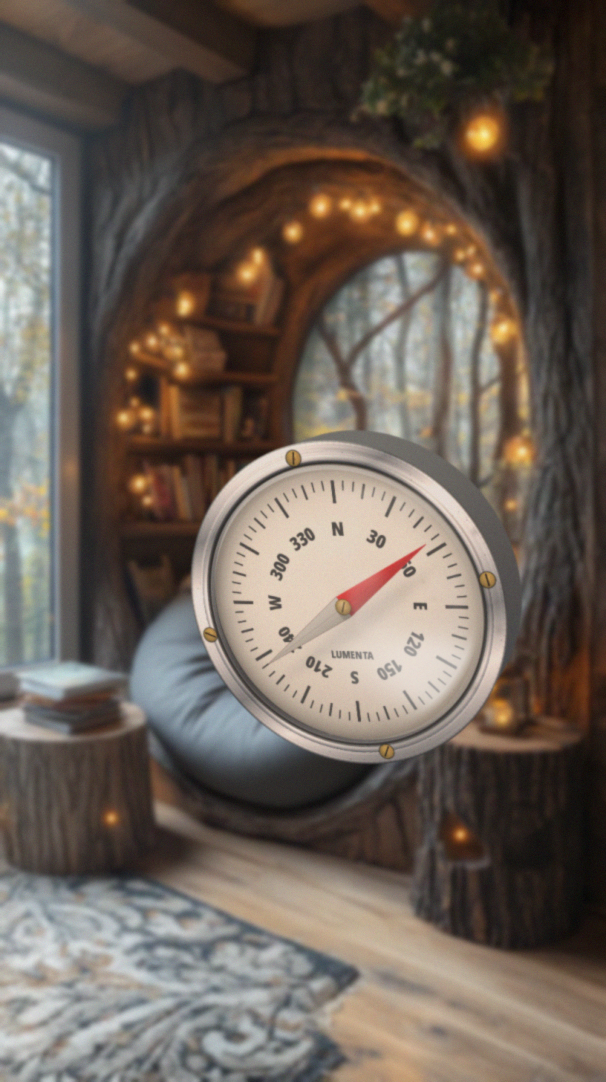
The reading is 55 °
